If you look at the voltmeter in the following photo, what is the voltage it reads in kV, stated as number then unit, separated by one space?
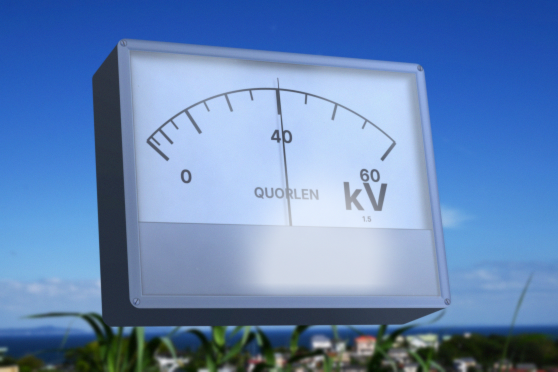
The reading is 40 kV
